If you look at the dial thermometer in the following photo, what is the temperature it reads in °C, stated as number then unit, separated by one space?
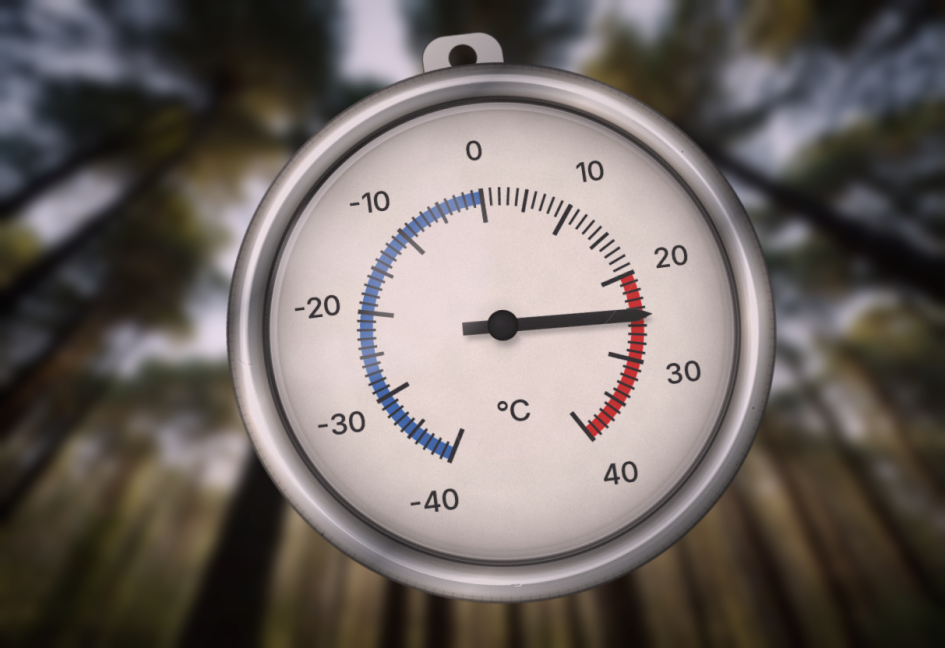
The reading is 25 °C
